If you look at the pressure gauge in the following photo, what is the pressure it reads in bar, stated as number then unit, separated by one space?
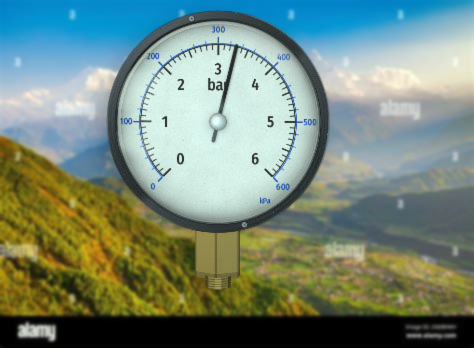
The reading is 3.3 bar
